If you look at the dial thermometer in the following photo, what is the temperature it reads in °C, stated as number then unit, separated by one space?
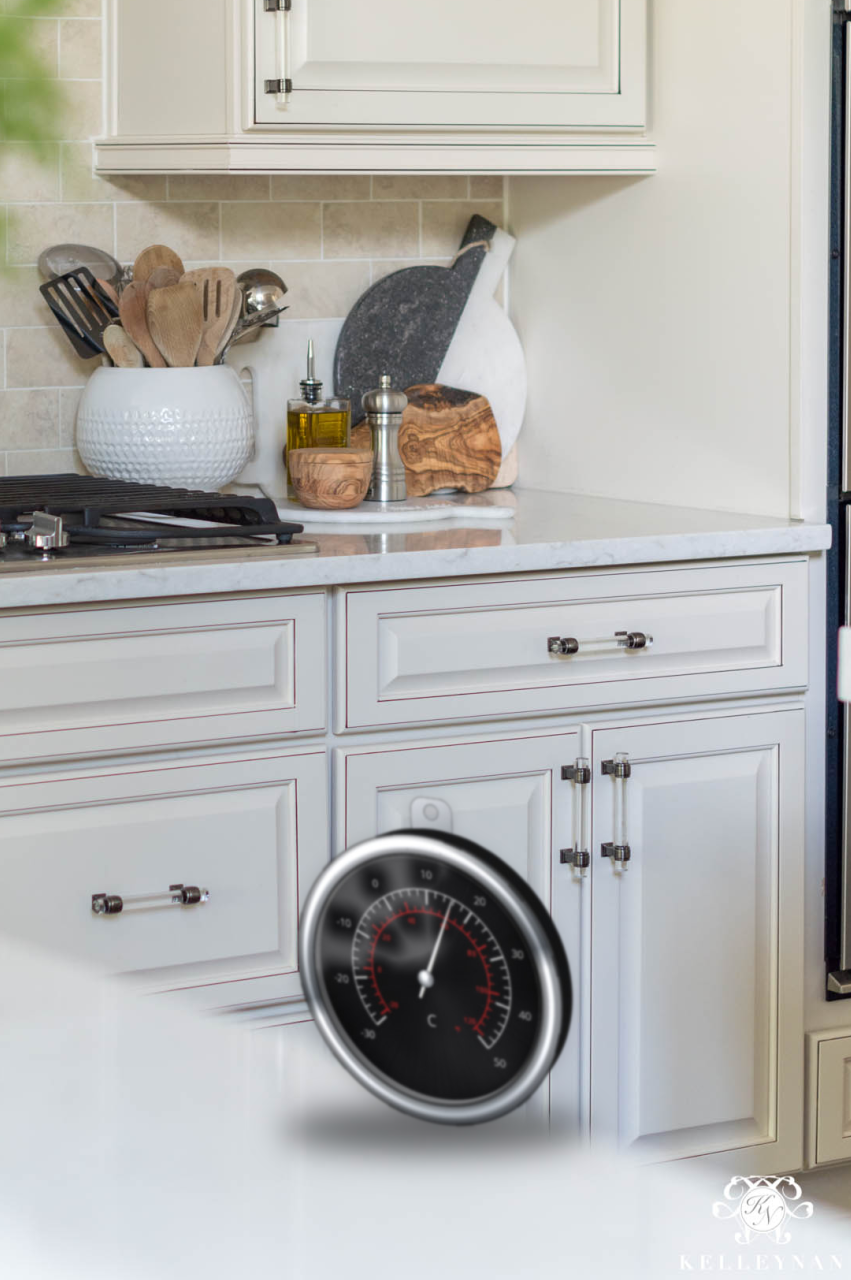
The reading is 16 °C
